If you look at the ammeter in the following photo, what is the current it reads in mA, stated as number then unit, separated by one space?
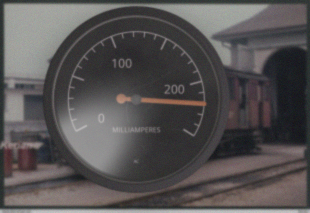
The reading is 220 mA
